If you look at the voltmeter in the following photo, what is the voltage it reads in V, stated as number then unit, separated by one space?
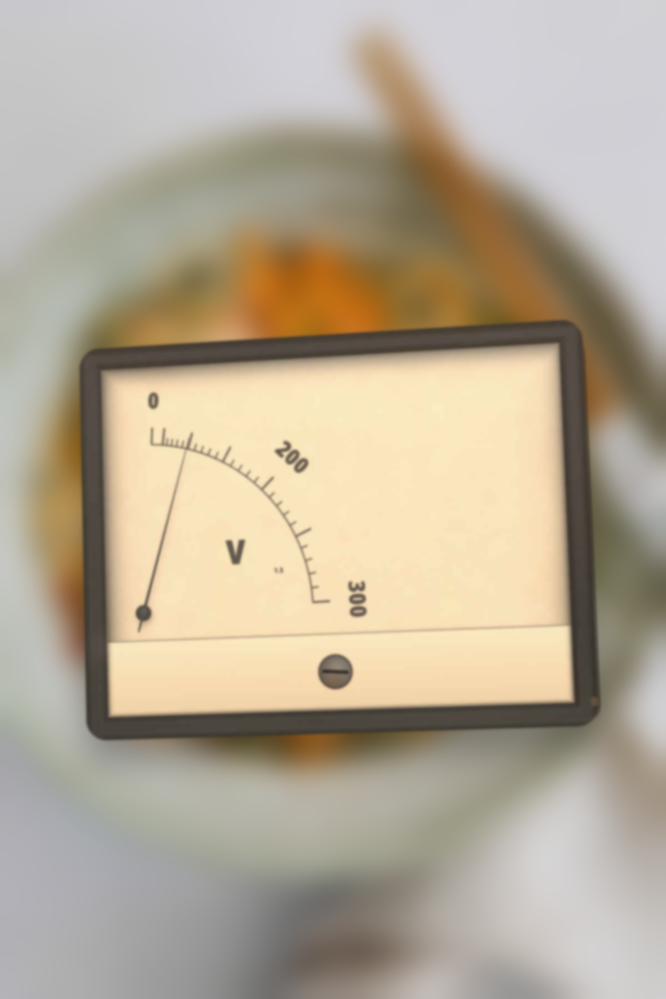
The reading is 100 V
